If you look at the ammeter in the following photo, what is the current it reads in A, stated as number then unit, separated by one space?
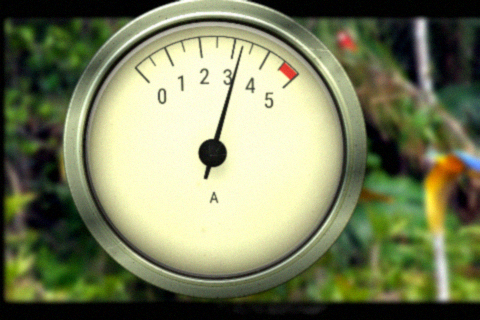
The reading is 3.25 A
